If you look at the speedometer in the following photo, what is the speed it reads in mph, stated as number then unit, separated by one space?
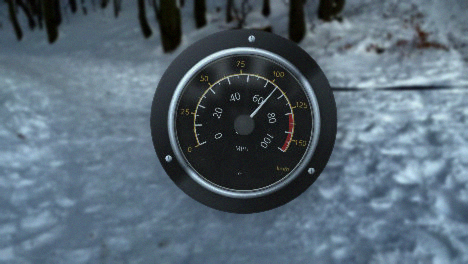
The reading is 65 mph
